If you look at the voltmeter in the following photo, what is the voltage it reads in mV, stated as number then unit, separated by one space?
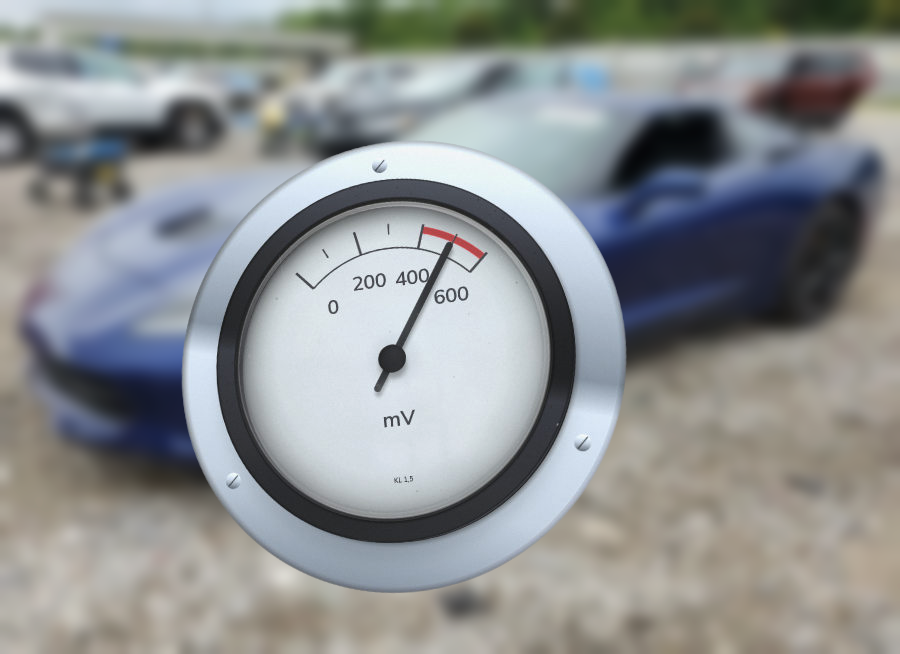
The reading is 500 mV
